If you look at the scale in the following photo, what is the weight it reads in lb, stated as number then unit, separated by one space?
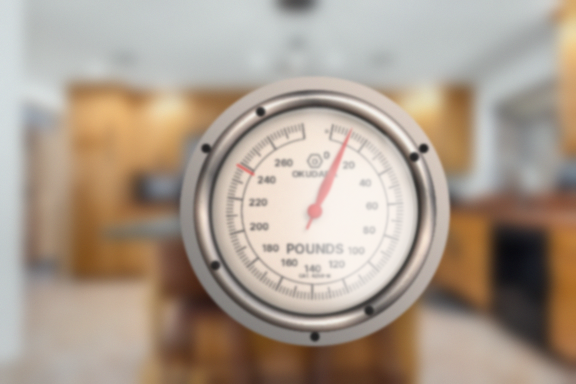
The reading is 10 lb
